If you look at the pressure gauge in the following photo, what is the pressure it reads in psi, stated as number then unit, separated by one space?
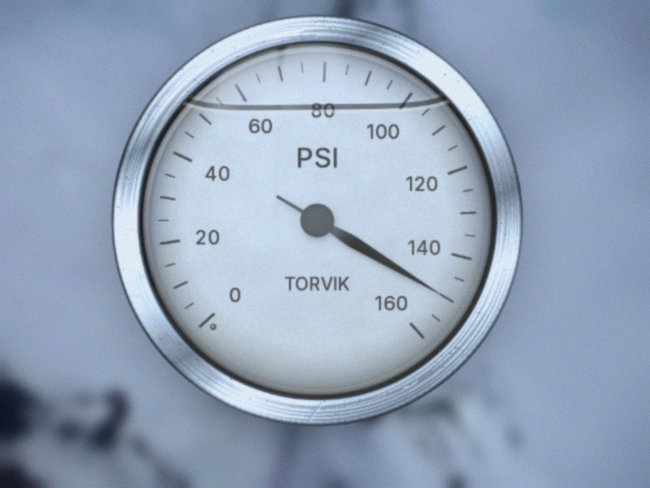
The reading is 150 psi
